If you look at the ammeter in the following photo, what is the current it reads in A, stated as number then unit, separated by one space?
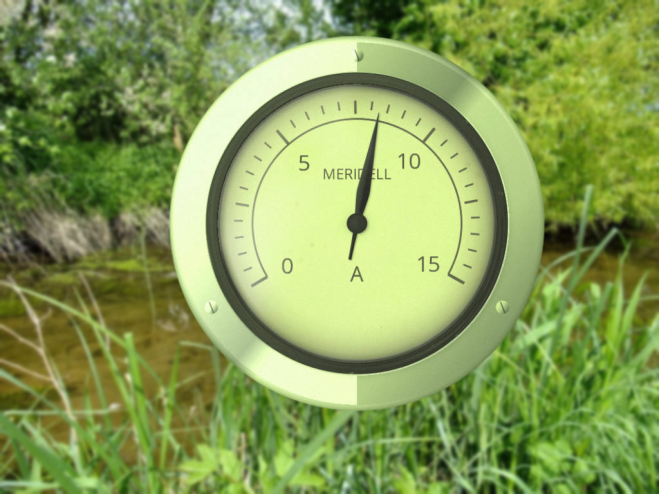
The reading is 8.25 A
